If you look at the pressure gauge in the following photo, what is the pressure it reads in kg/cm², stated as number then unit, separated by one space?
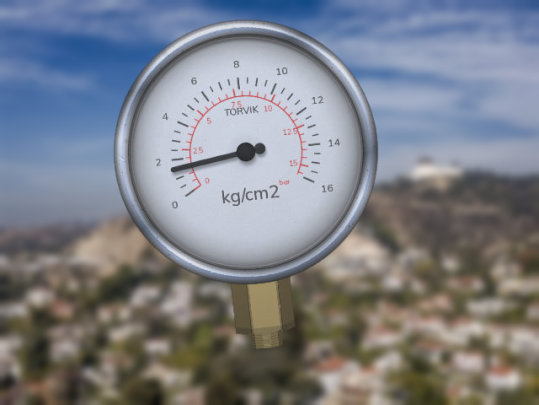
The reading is 1.5 kg/cm²
